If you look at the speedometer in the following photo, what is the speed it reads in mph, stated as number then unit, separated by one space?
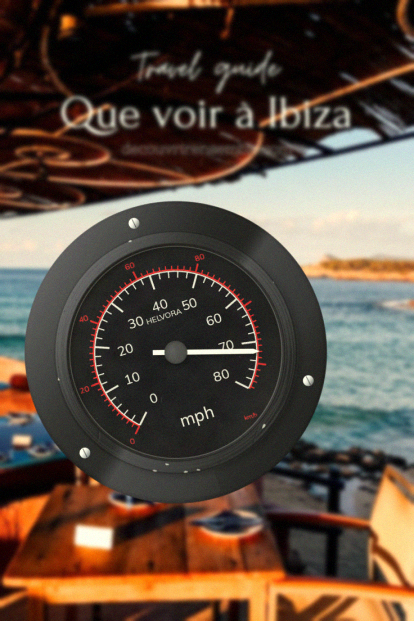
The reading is 72 mph
